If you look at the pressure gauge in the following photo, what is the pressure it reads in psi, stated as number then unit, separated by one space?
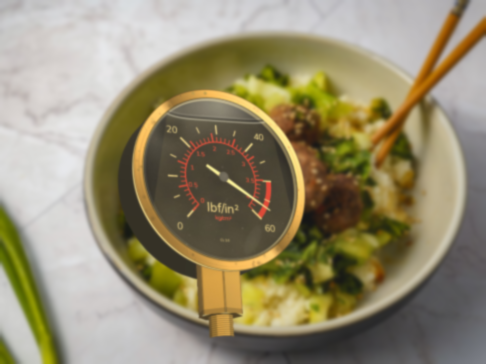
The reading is 57.5 psi
